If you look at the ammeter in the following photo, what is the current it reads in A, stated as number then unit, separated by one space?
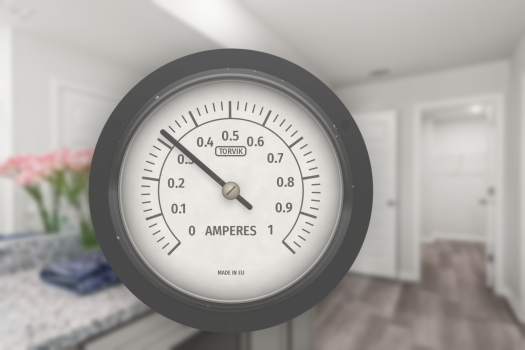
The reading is 0.32 A
